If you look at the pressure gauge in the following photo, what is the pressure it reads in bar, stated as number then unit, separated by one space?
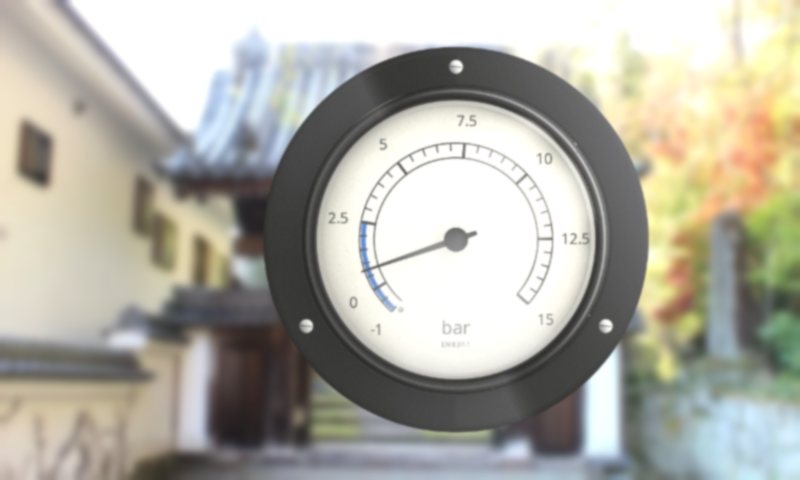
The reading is 0.75 bar
